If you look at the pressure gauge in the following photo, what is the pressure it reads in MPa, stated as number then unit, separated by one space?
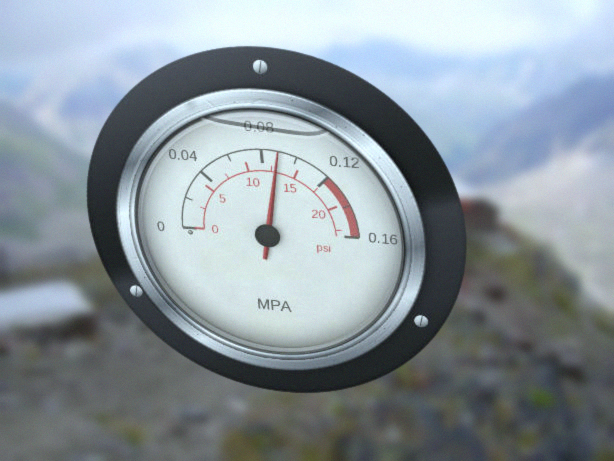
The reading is 0.09 MPa
